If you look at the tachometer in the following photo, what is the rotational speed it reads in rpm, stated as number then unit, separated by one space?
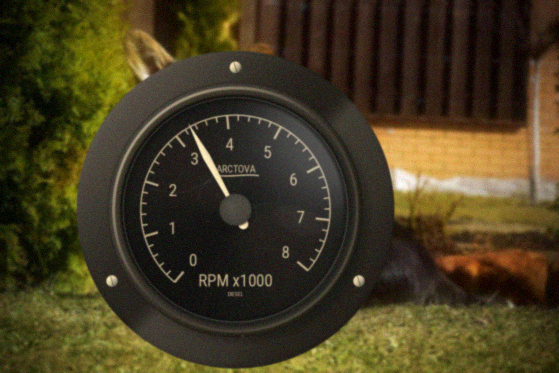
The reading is 3300 rpm
